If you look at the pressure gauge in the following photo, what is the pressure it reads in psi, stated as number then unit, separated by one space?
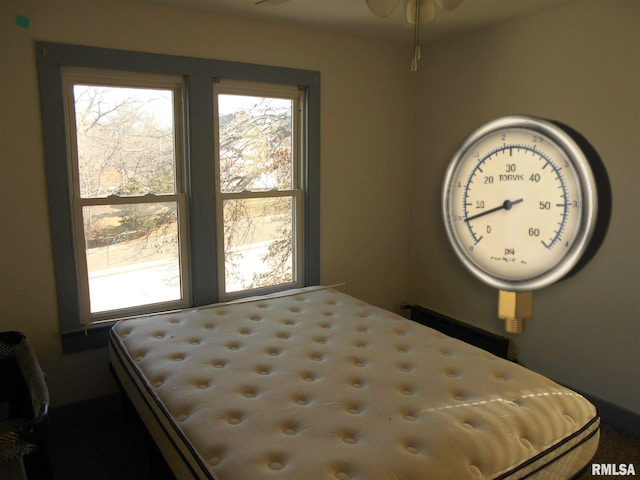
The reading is 6 psi
